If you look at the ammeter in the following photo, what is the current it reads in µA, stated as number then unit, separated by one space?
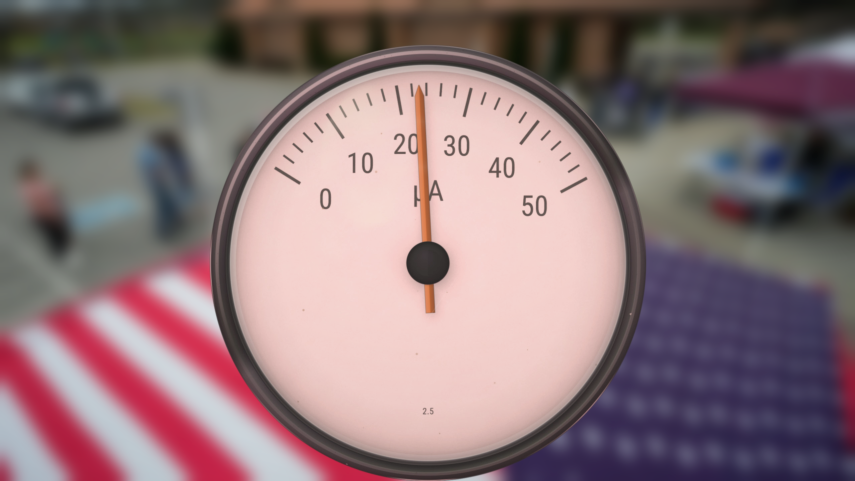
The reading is 23 µA
